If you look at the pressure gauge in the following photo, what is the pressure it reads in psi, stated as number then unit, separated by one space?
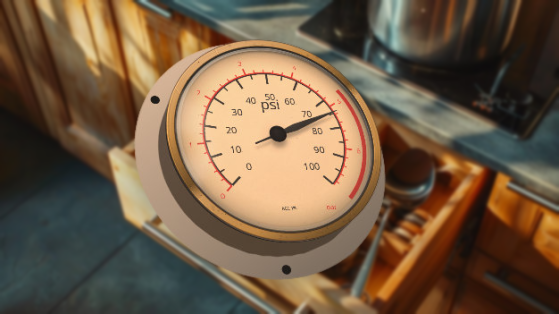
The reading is 75 psi
